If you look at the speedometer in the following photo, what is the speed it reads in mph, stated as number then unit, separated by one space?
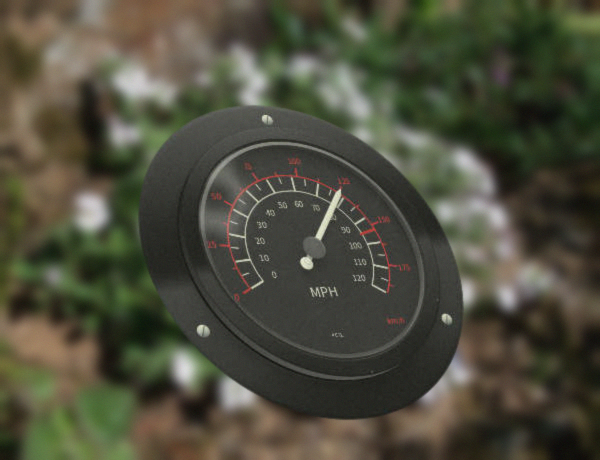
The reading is 77.5 mph
